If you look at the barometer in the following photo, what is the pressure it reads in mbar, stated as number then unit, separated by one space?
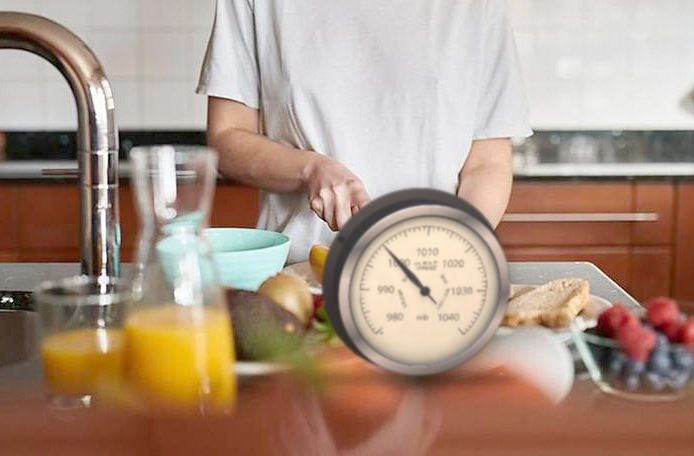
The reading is 1000 mbar
